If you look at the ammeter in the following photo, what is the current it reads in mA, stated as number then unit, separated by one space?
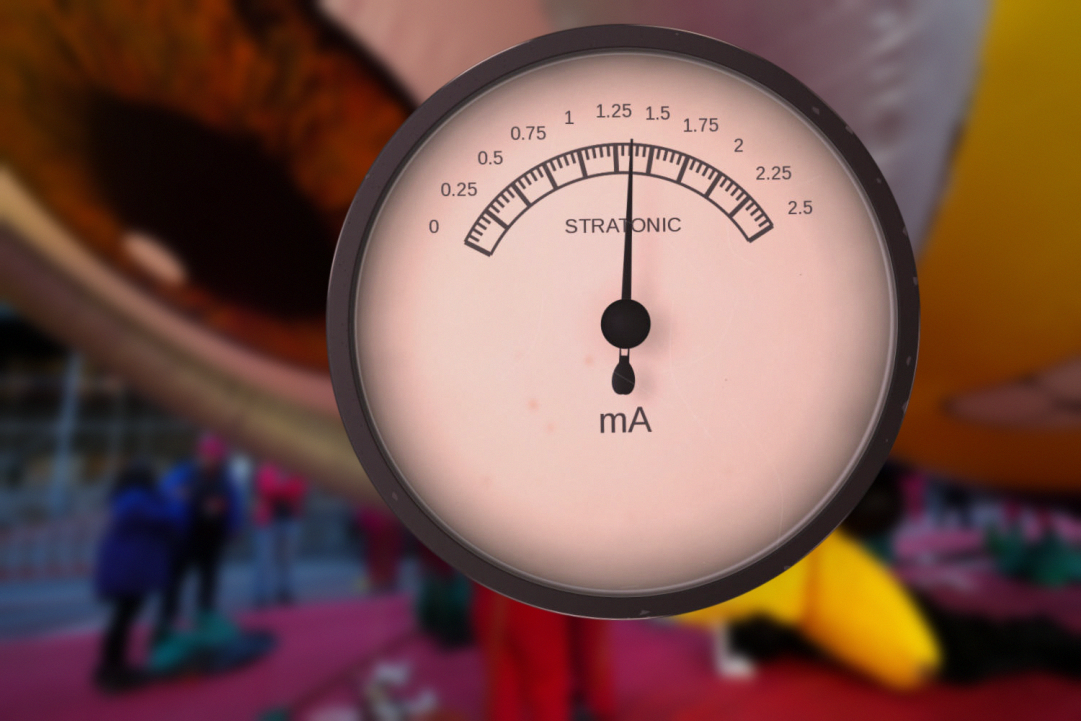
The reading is 1.35 mA
